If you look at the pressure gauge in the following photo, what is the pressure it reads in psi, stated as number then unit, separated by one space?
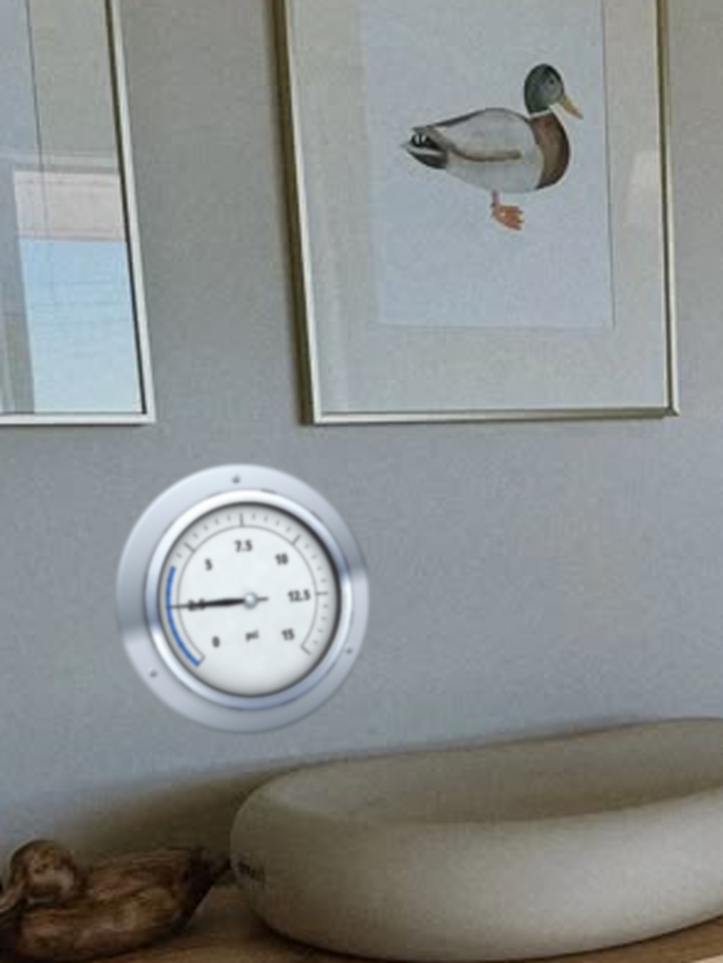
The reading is 2.5 psi
